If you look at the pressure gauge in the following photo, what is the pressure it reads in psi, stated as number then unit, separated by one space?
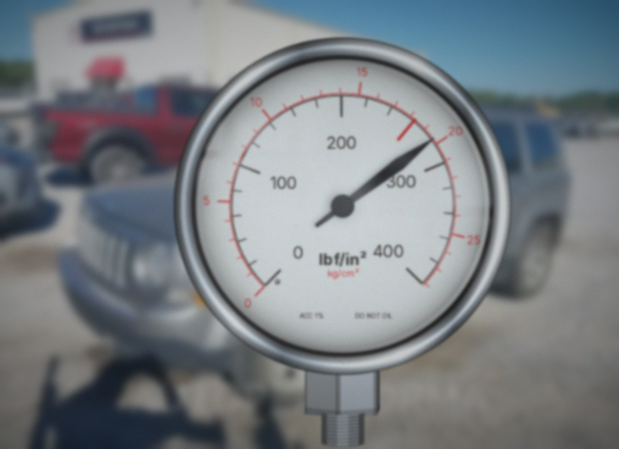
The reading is 280 psi
